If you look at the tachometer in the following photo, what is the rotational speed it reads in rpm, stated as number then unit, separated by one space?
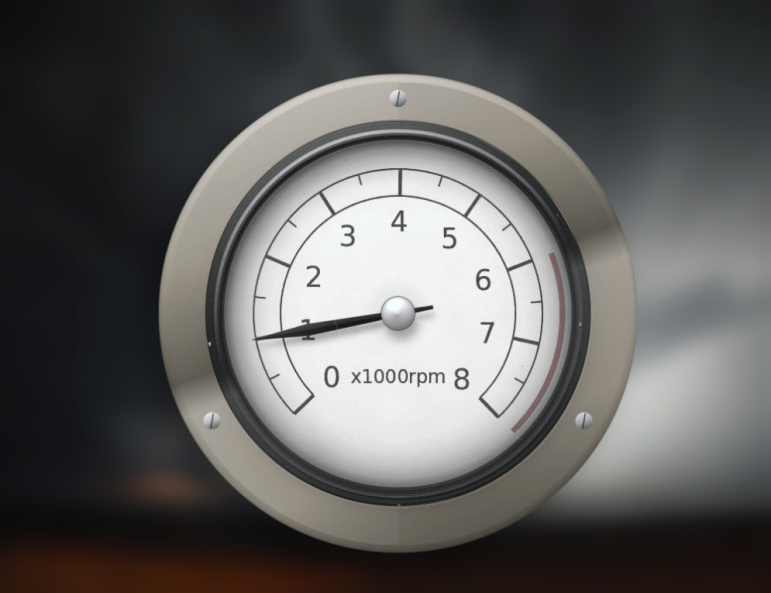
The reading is 1000 rpm
